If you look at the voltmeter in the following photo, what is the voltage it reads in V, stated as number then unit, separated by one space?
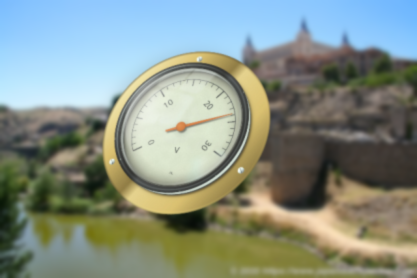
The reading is 24 V
